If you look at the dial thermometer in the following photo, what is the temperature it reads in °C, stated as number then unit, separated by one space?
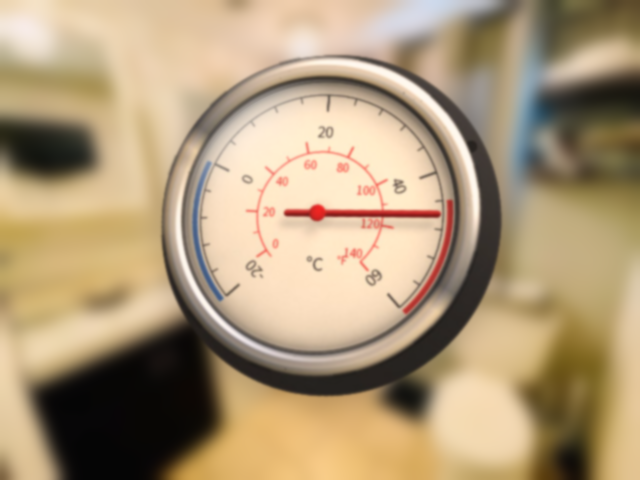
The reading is 46 °C
